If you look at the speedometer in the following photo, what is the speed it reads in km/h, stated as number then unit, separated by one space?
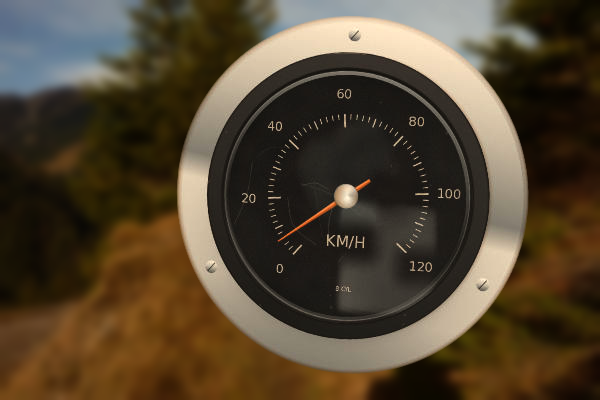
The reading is 6 km/h
